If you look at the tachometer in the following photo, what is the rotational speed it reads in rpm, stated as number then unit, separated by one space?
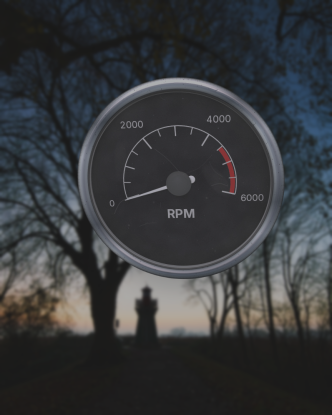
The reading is 0 rpm
